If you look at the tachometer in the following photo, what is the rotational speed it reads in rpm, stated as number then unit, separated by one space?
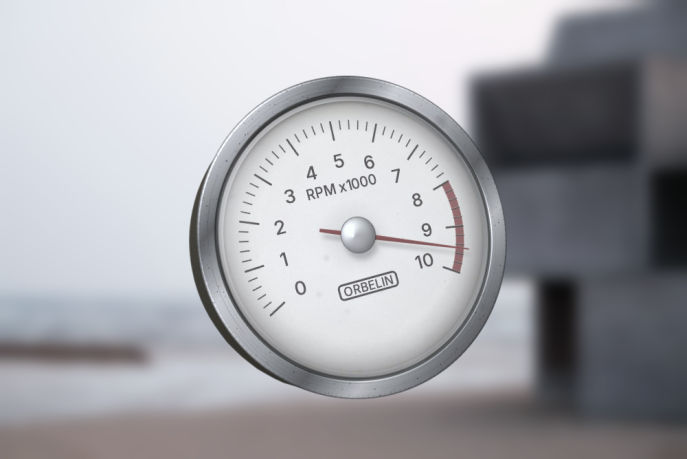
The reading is 9500 rpm
